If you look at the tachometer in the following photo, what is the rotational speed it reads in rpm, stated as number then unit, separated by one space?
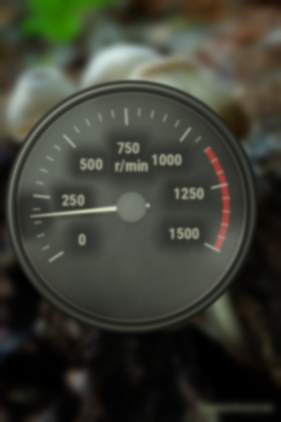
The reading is 175 rpm
